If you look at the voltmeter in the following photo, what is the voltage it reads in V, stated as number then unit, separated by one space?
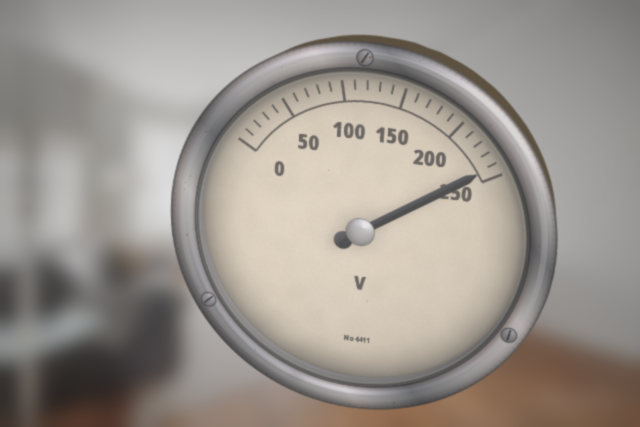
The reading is 240 V
